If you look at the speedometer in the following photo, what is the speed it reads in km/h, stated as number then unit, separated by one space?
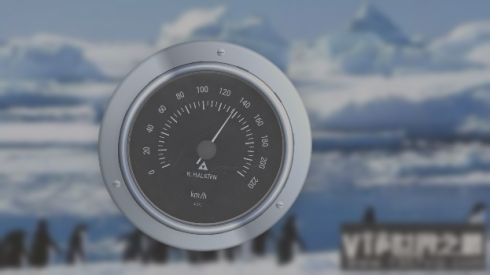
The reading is 135 km/h
